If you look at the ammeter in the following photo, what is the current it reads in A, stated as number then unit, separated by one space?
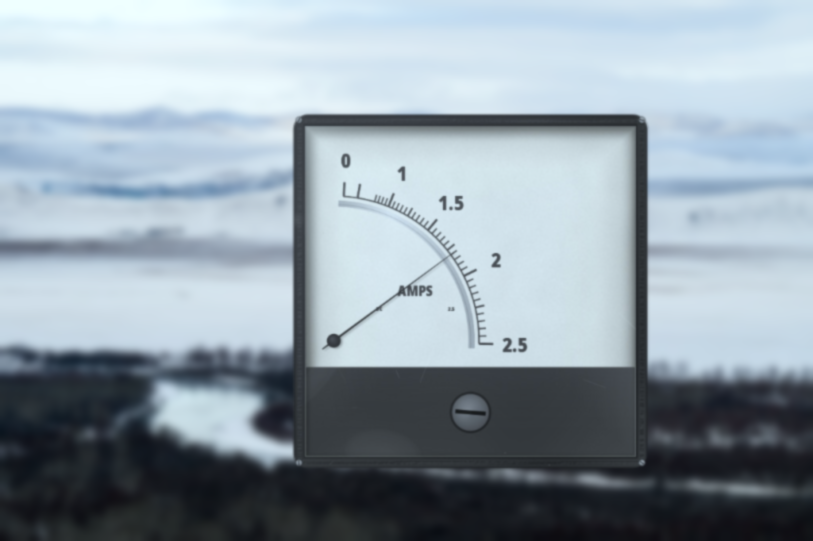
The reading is 1.8 A
